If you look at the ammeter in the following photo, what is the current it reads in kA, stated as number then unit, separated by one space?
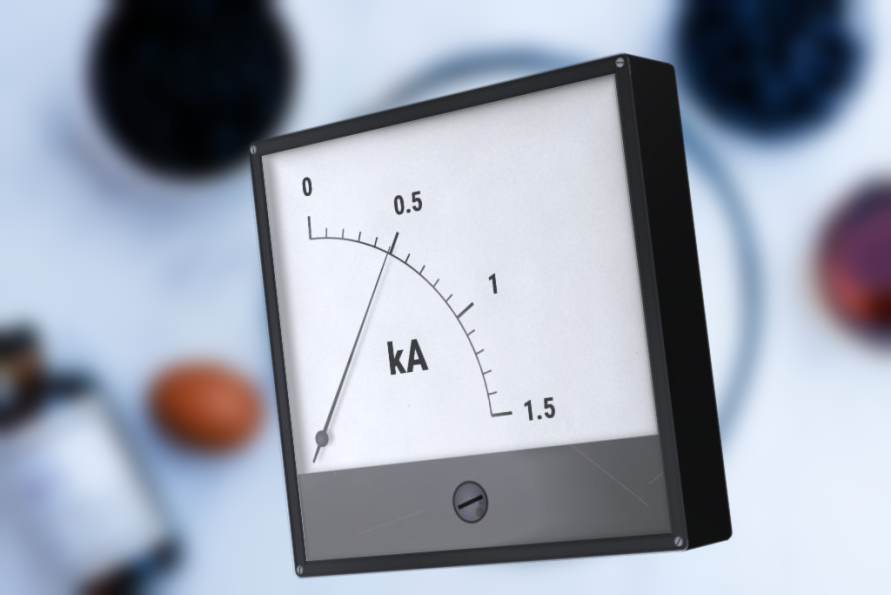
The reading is 0.5 kA
